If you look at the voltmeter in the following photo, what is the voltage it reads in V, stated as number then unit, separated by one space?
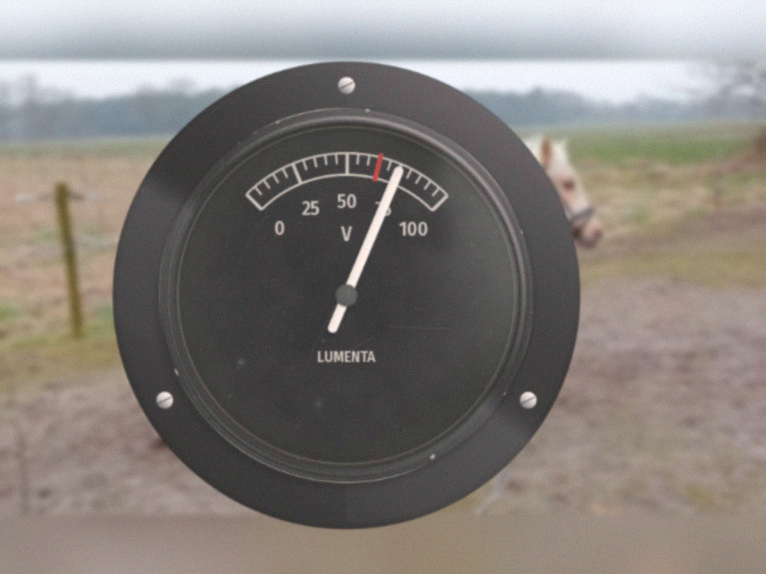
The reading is 75 V
